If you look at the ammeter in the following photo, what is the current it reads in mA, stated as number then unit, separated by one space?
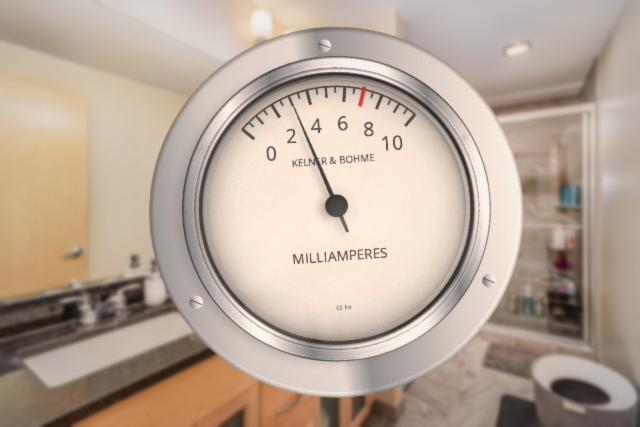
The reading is 3 mA
